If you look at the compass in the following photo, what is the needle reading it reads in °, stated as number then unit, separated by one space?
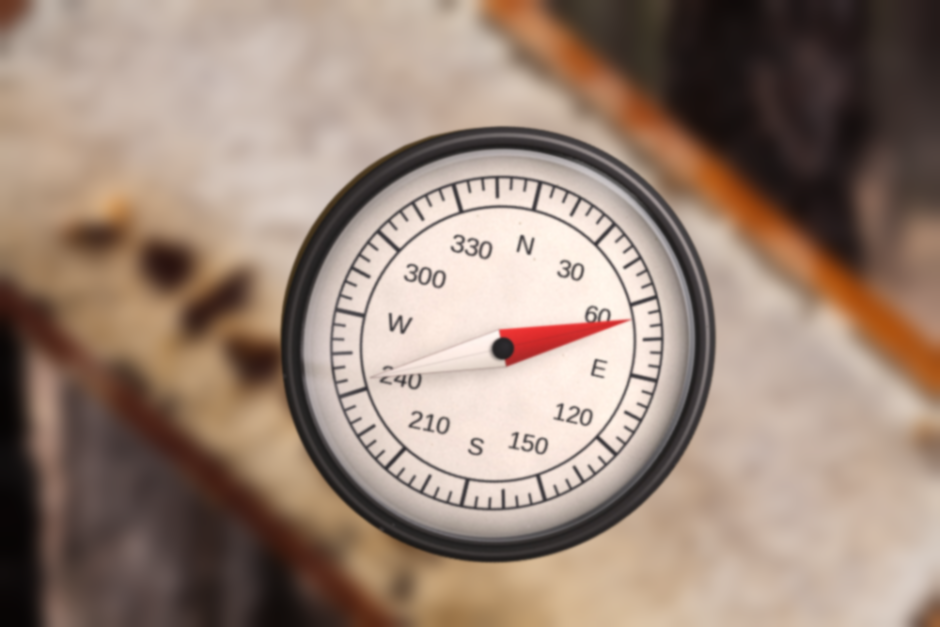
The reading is 65 °
